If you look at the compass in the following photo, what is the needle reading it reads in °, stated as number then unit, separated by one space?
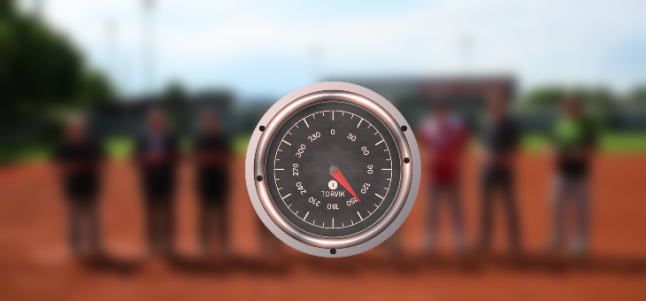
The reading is 140 °
